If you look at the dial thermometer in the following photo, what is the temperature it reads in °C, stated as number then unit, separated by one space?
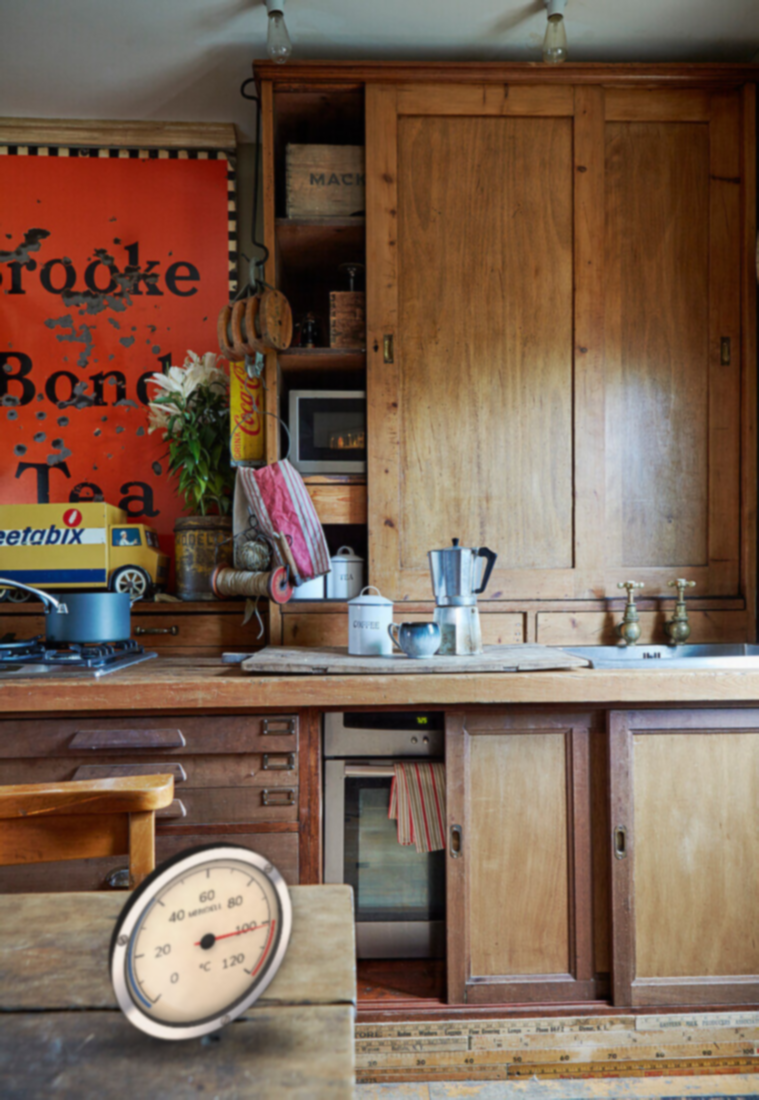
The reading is 100 °C
